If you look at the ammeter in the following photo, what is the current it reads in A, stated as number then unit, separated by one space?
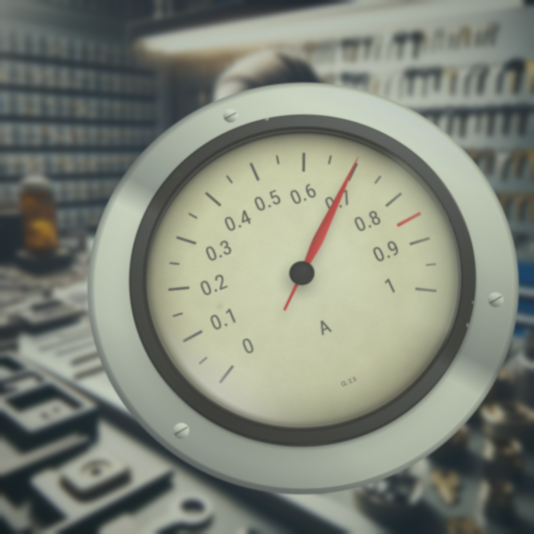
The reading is 0.7 A
